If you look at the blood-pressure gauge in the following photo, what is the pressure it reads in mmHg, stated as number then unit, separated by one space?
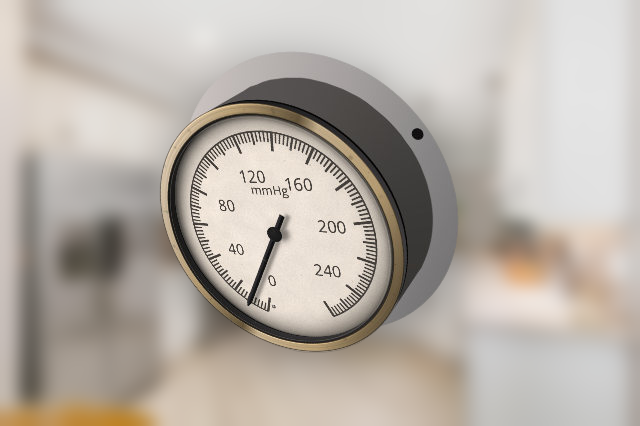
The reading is 10 mmHg
